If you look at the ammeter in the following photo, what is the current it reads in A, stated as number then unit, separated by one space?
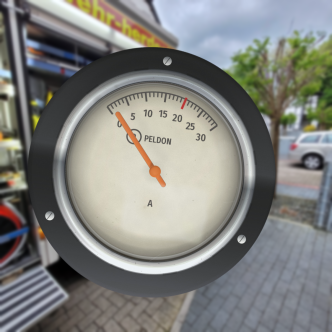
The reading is 1 A
